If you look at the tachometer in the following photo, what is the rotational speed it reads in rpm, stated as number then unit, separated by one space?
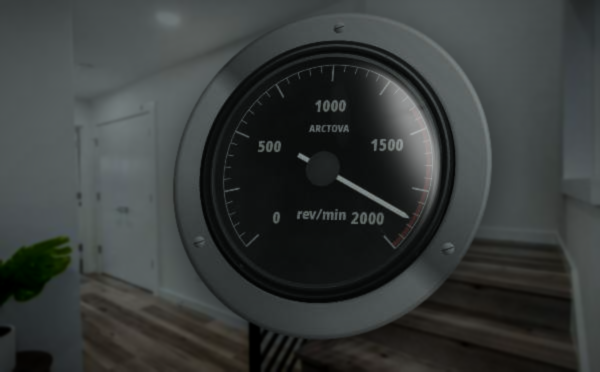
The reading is 1875 rpm
